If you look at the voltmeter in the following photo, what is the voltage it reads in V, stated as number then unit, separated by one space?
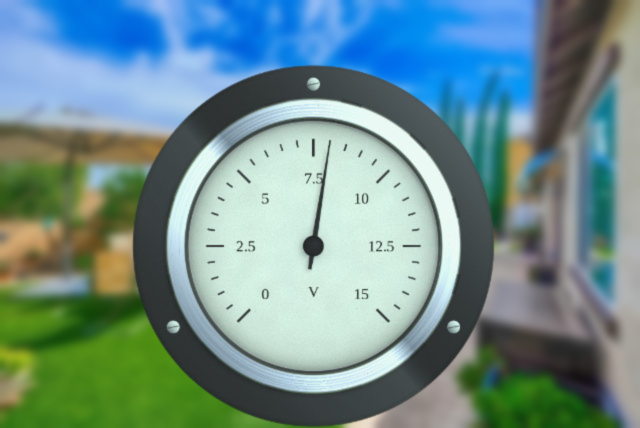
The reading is 8 V
